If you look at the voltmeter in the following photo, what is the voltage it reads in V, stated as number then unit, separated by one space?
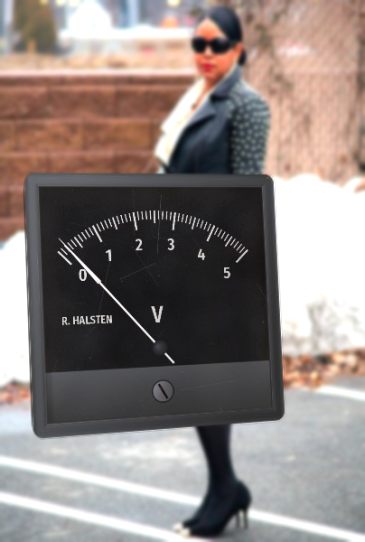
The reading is 0.2 V
